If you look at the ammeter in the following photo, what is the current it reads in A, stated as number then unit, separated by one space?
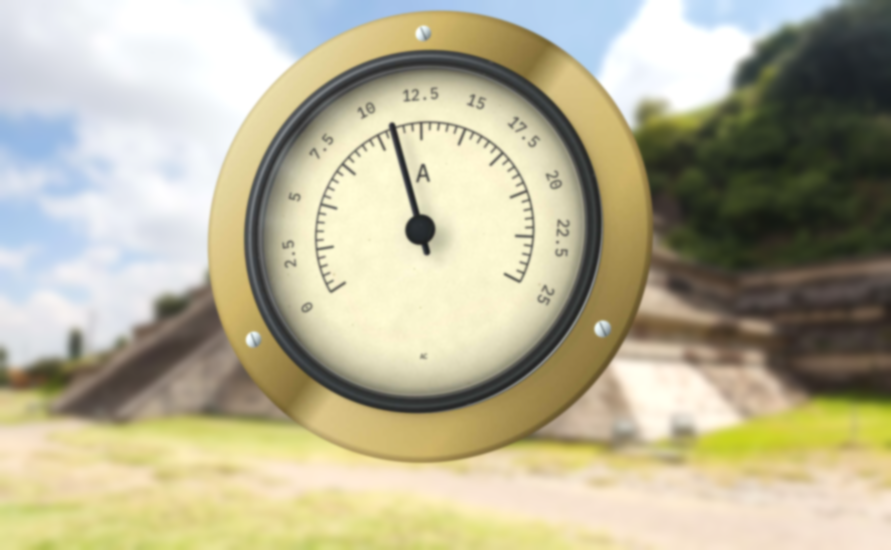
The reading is 11 A
